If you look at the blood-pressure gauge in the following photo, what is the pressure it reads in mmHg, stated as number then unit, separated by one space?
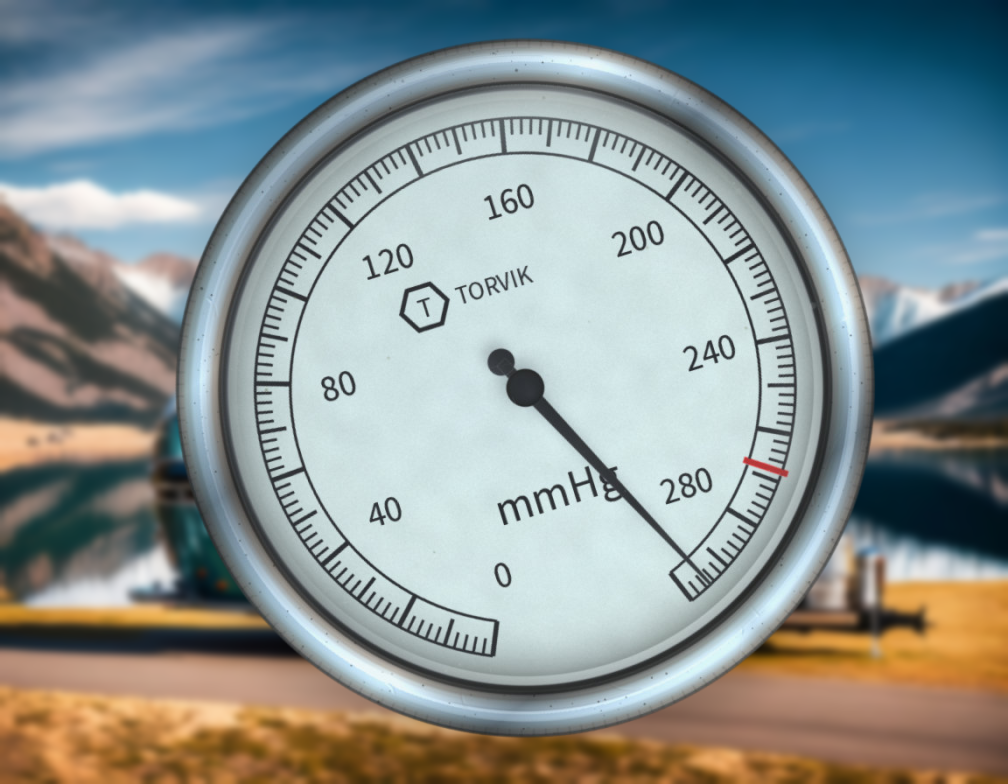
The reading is 295 mmHg
